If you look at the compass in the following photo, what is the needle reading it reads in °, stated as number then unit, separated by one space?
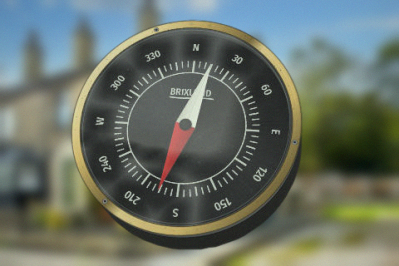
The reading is 195 °
